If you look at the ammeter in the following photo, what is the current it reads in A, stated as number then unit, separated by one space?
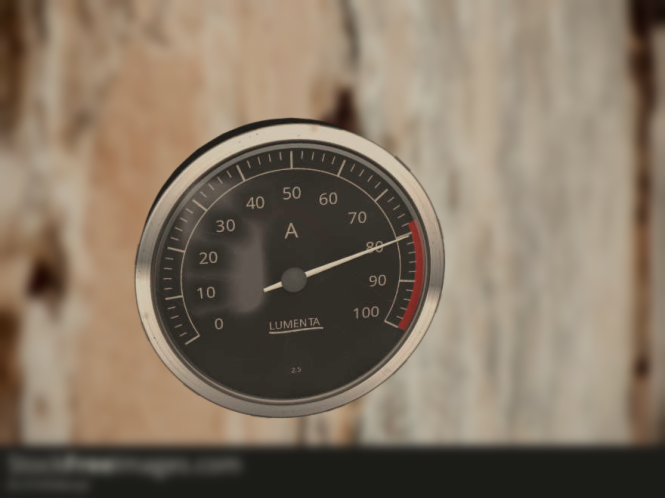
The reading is 80 A
